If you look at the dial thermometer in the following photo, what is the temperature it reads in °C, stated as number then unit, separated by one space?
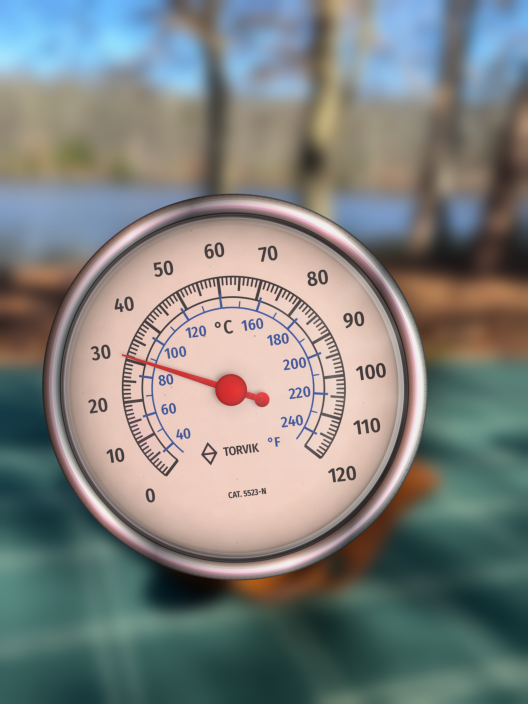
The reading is 31 °C
